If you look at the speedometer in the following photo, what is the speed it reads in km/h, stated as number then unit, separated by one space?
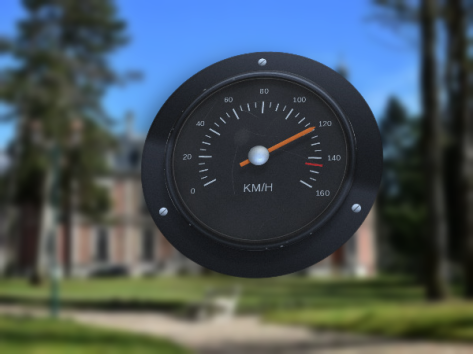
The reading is 120 km/h
